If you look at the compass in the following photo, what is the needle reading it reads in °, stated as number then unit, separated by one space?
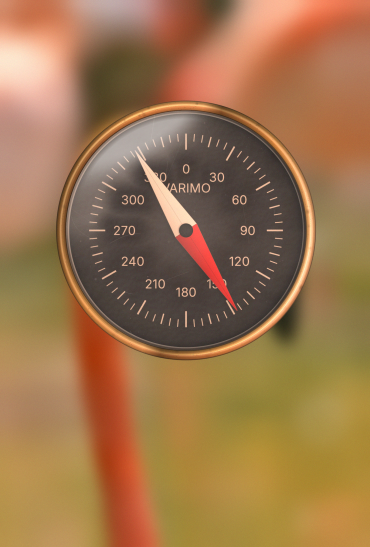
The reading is 147.5 °
